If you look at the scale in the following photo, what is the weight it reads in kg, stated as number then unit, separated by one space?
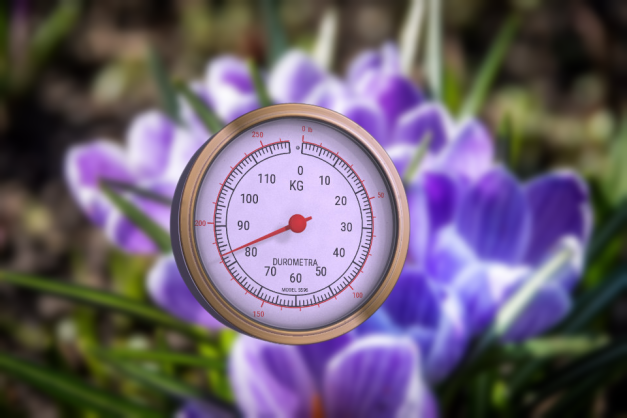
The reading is 83 kg
